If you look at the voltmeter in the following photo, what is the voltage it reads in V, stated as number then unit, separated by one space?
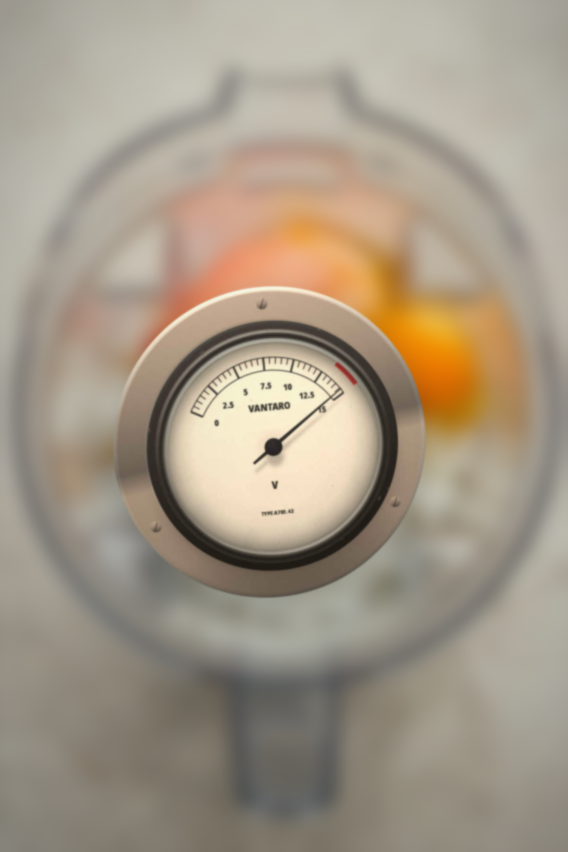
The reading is 14.5 V
